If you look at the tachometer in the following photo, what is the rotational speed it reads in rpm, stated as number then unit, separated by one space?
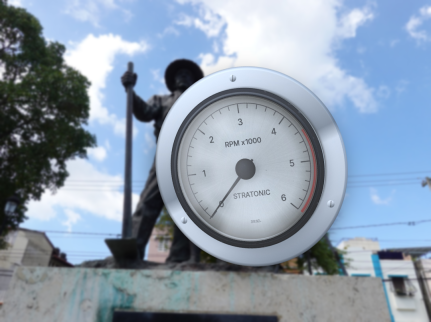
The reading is 0 rpm
